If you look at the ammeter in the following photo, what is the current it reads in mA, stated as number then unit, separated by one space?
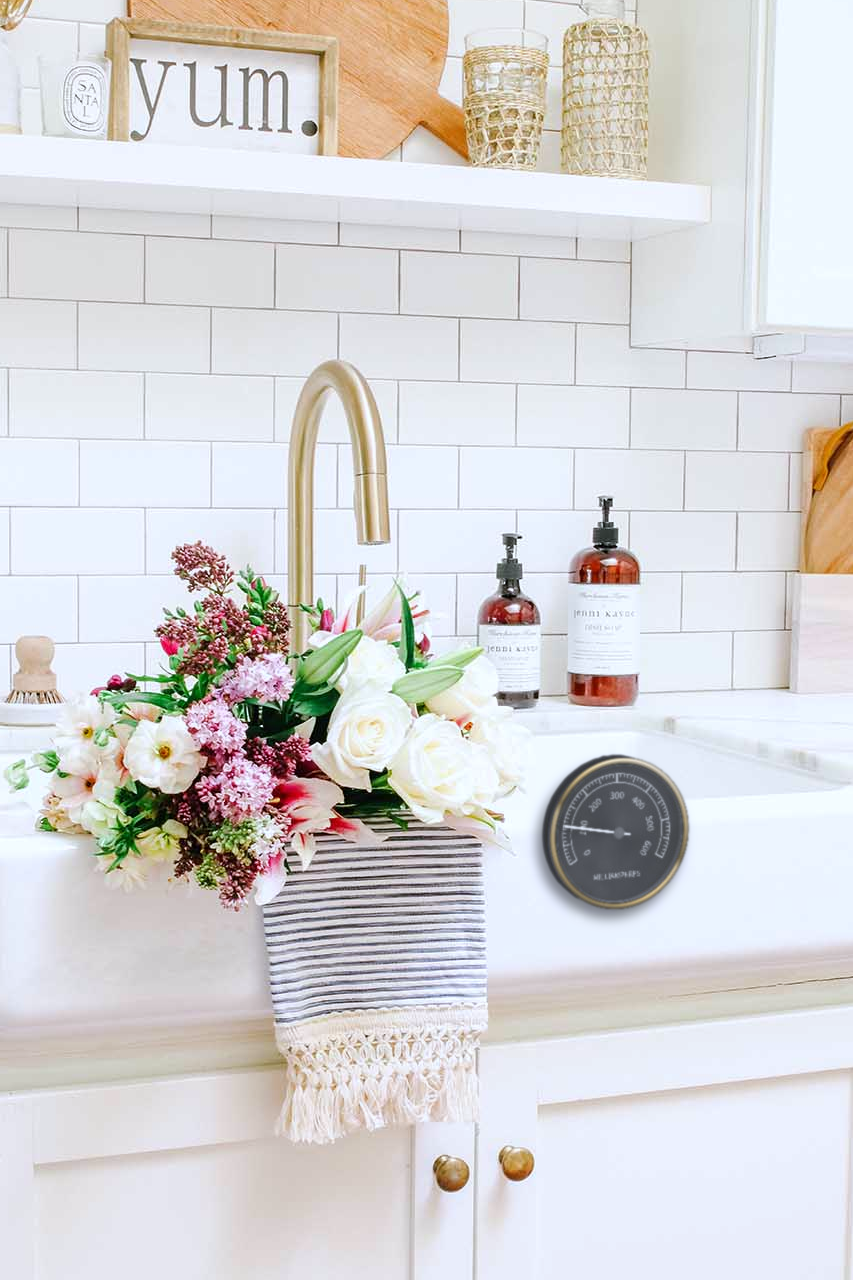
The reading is 100 mA
